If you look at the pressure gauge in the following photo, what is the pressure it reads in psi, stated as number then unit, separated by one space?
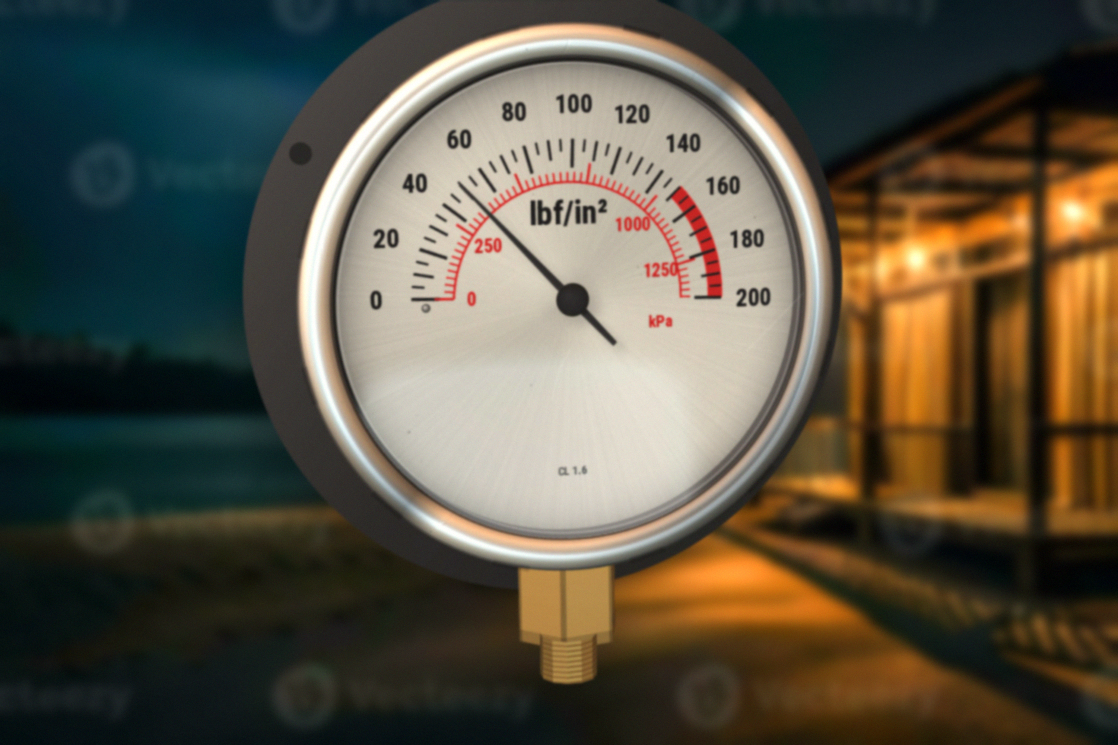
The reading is 50 psi
